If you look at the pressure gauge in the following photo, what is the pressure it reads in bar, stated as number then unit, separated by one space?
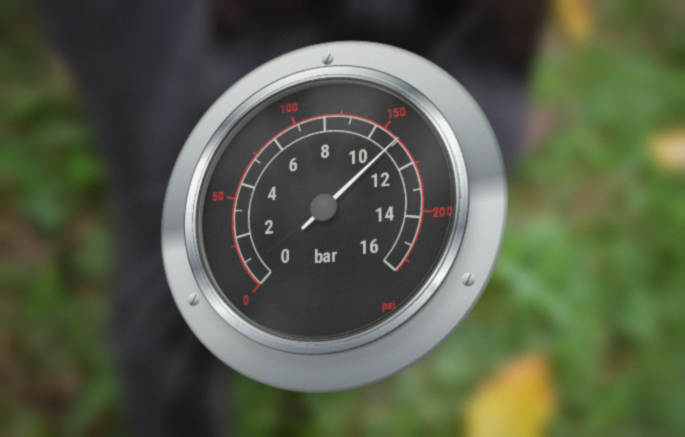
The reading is 11 bar
